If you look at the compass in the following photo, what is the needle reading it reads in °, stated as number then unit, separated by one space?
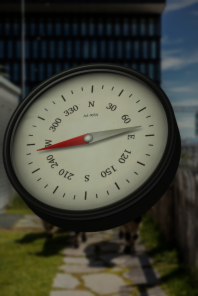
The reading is 260 °
